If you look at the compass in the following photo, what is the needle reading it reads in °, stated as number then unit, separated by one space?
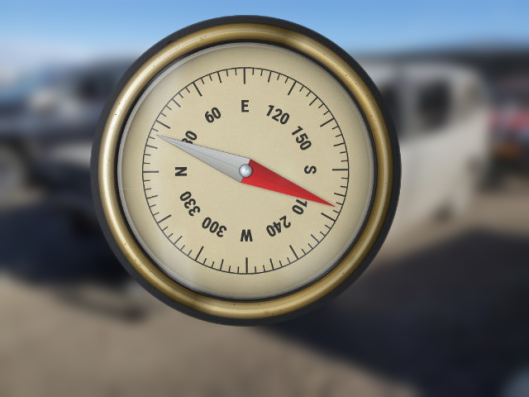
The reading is 202.5 °
